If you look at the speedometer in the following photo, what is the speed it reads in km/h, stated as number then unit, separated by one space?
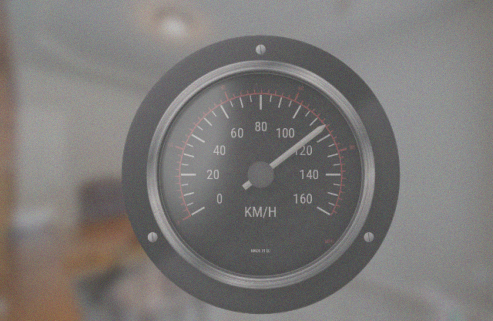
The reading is 115 km/h
